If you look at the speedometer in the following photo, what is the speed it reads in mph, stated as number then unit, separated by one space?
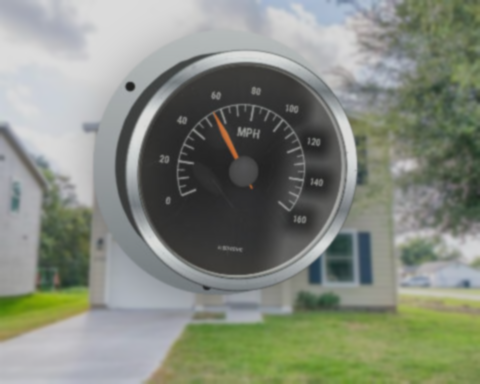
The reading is 55 mph
